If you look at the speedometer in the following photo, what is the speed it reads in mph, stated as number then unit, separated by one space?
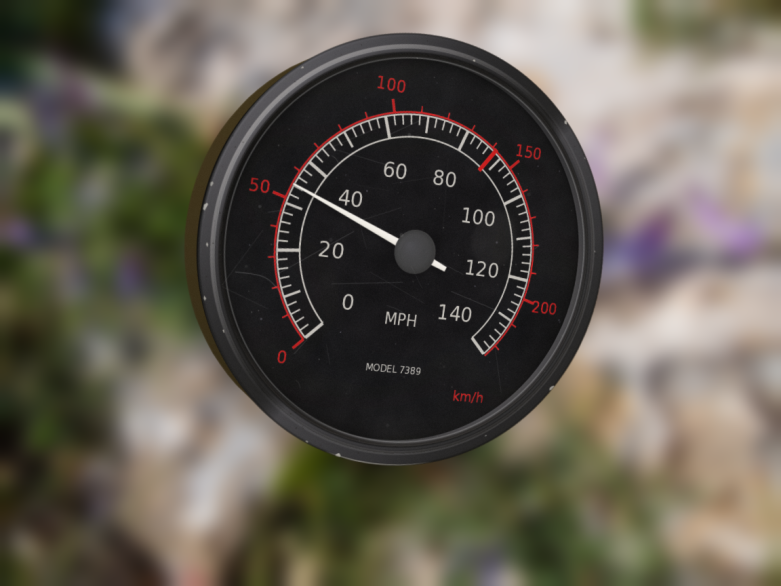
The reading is 34 mph
